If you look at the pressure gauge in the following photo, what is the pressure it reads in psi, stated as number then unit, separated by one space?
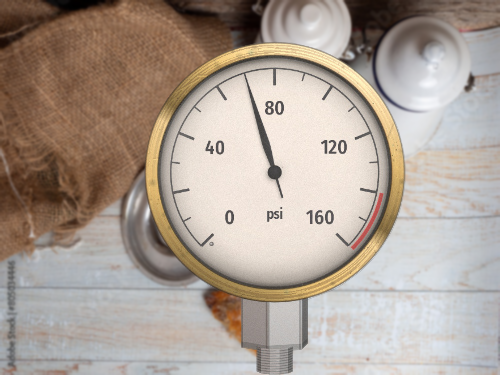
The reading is 70 psi
